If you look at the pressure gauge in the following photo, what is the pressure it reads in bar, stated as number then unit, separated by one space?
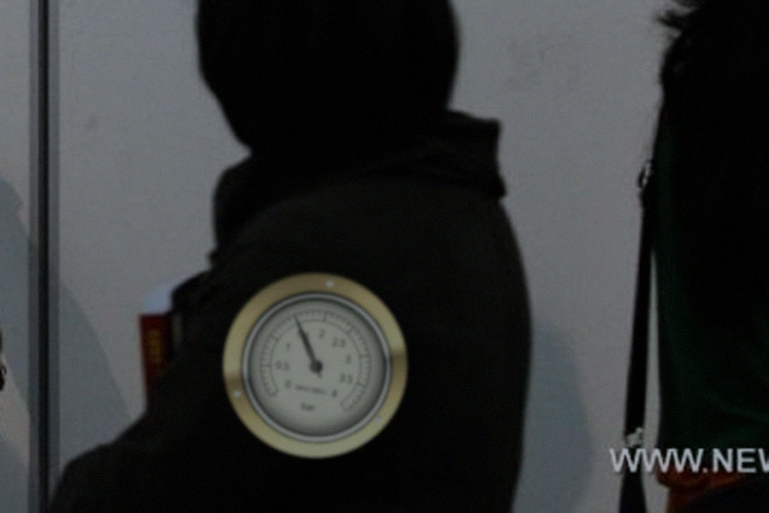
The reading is 1.5 bar
